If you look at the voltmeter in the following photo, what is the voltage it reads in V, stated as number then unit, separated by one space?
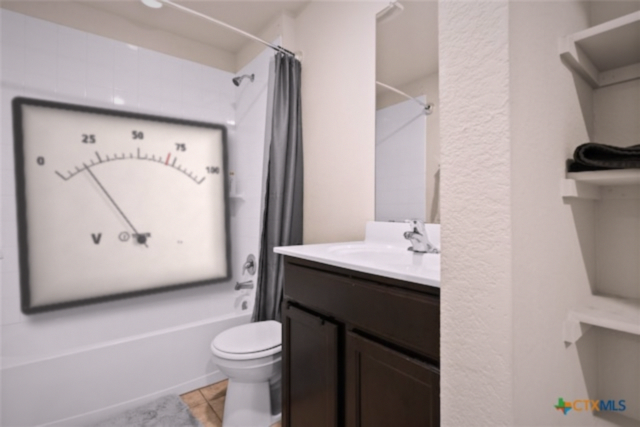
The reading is 15 V
